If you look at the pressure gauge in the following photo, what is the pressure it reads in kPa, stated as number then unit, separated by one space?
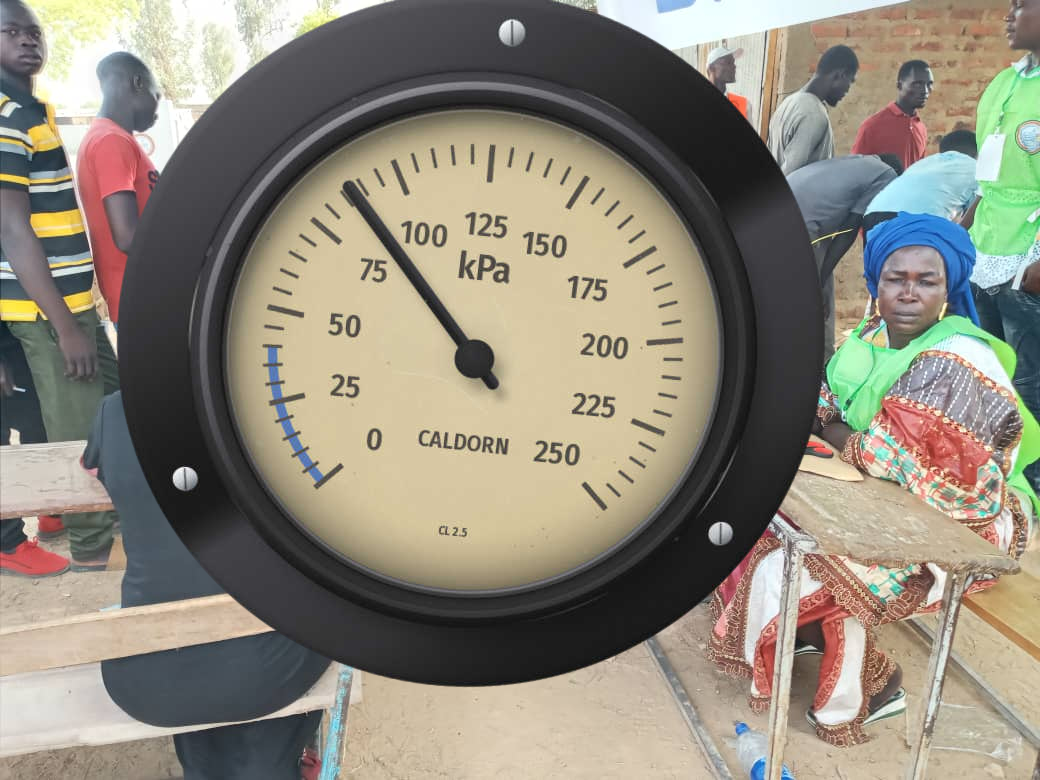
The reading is 87.5 kPa
